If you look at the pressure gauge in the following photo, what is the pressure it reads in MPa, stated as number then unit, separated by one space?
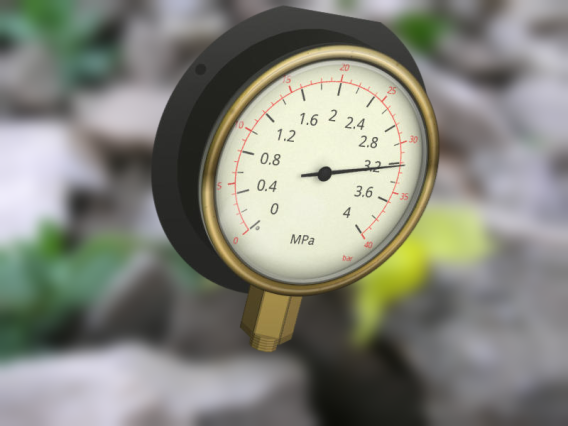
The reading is 3.2 MPa
